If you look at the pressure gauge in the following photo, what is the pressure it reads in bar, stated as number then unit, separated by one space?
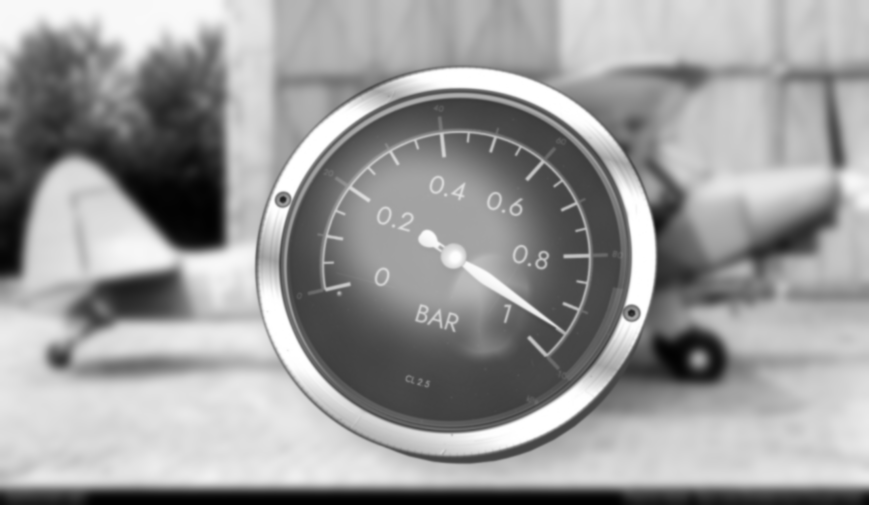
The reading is 0.95 bar
